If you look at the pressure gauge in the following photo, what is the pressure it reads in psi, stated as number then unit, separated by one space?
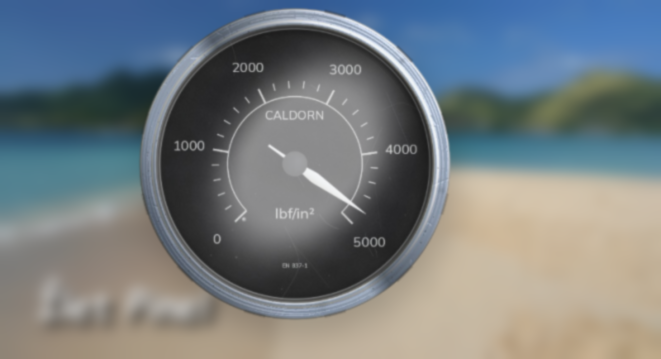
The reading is 4800 psi
